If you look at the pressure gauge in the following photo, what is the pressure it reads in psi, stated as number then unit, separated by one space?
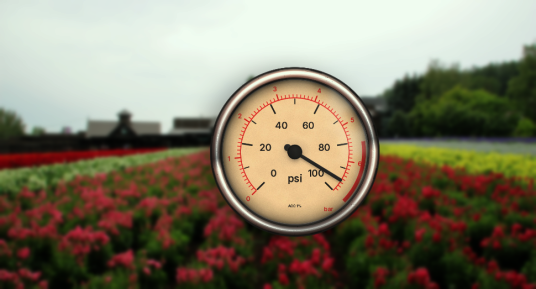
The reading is 95 psi
